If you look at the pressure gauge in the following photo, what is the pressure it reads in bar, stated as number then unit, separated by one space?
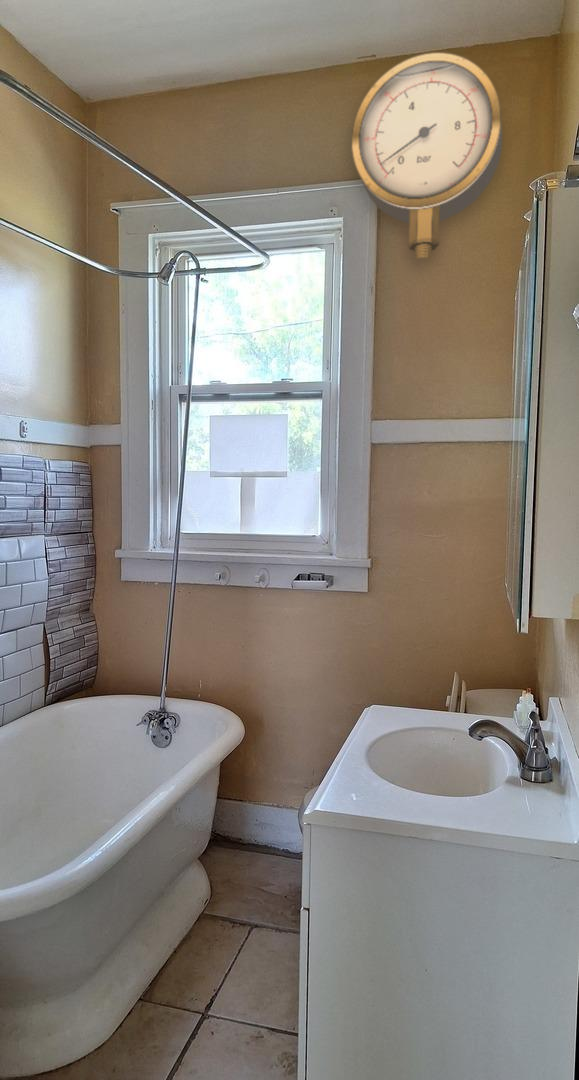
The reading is 0.5 bar
